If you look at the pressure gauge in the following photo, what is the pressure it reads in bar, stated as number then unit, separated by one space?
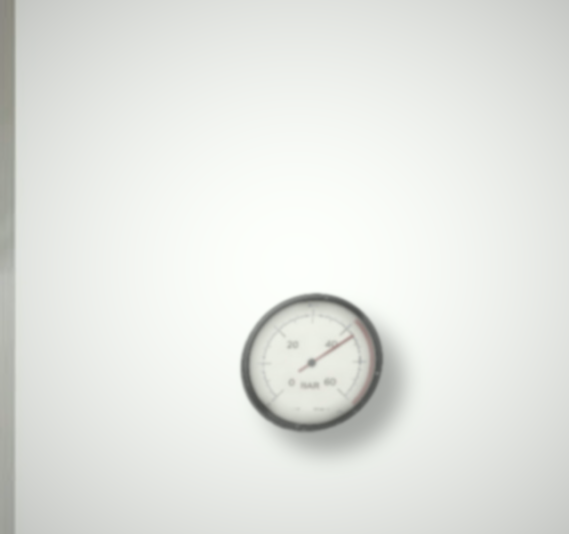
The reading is 42.5 bar
